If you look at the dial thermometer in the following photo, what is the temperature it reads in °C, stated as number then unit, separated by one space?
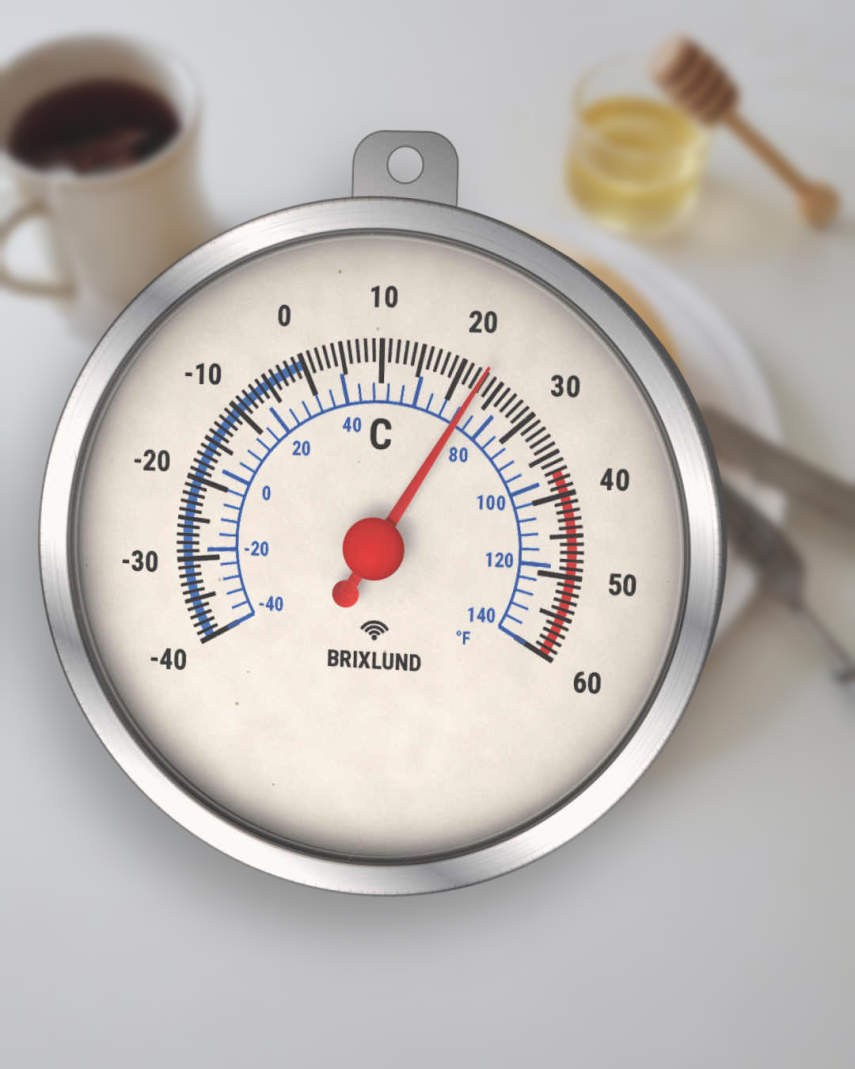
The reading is 23 °C
